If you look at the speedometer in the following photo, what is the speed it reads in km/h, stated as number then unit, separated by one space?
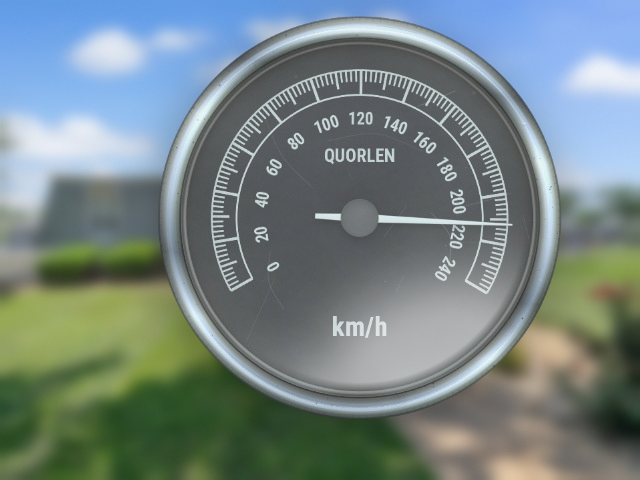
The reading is 212 km/h
